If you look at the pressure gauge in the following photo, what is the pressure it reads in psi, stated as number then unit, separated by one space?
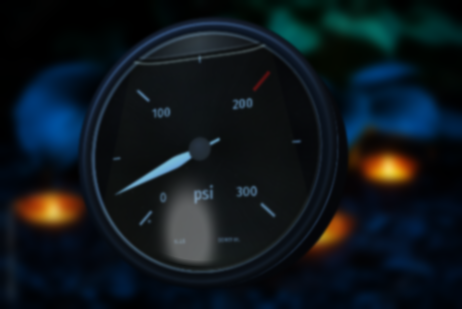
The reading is 25 psi
